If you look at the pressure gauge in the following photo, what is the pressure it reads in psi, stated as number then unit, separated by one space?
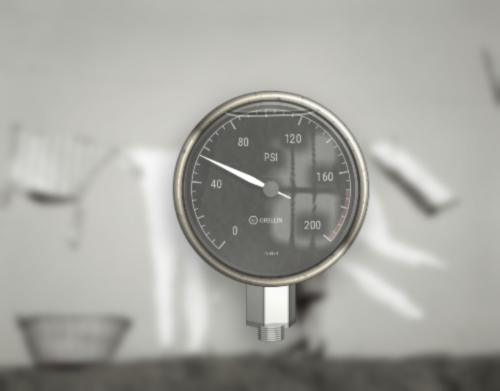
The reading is 55 psi
